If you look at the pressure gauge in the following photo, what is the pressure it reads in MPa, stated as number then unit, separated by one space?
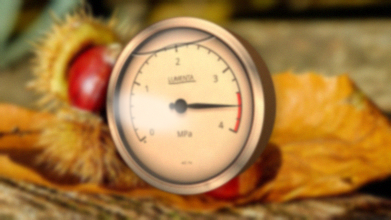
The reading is 3.6 MPa
